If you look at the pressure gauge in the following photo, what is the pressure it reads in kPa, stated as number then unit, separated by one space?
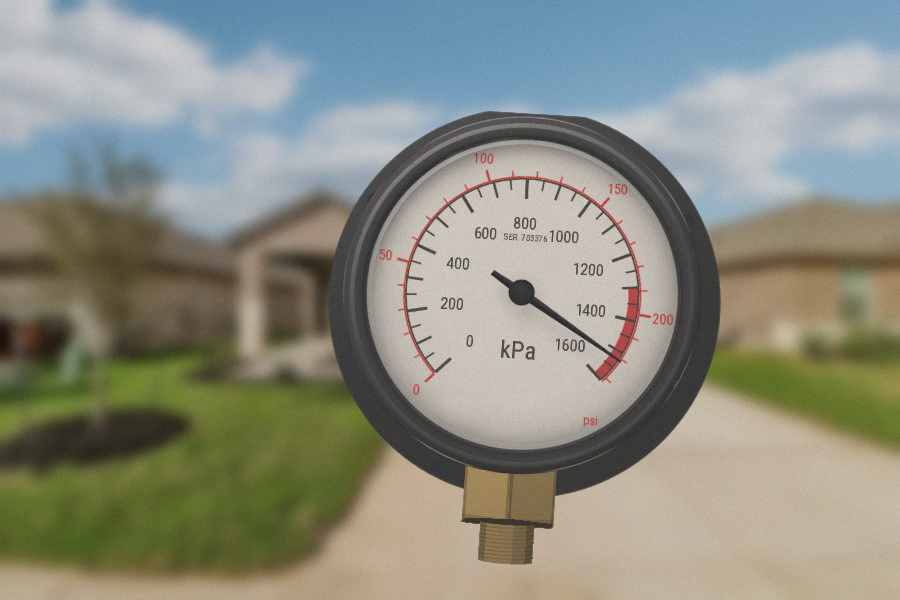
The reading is 1525 kPa
